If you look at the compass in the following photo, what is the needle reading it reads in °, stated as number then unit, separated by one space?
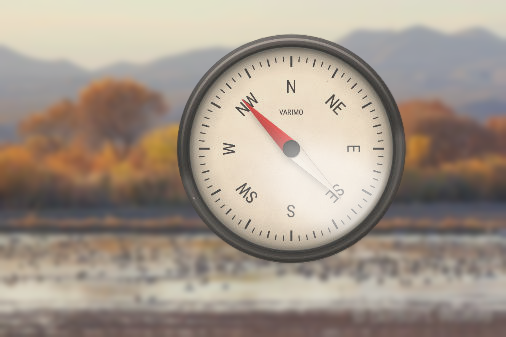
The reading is 315 °
